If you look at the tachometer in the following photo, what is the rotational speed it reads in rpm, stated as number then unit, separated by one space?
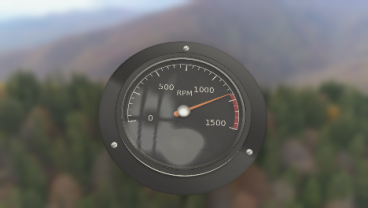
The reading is 1200 rpm
